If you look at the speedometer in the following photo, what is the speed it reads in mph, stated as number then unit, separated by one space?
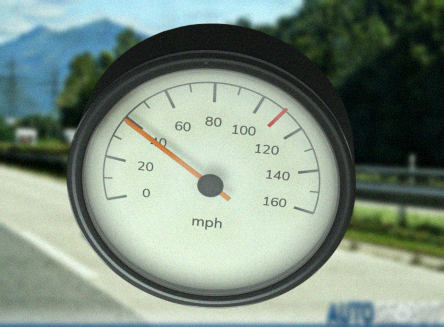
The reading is 40 mph
